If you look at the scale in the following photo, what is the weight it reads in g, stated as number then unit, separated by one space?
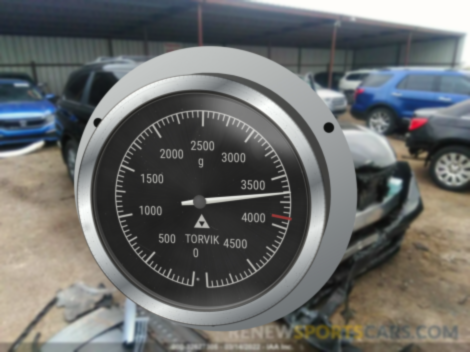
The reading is 3650 g
